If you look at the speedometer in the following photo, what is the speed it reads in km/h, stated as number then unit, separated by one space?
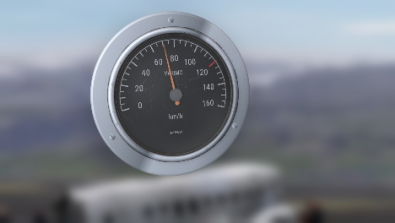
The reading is 70 km/h
